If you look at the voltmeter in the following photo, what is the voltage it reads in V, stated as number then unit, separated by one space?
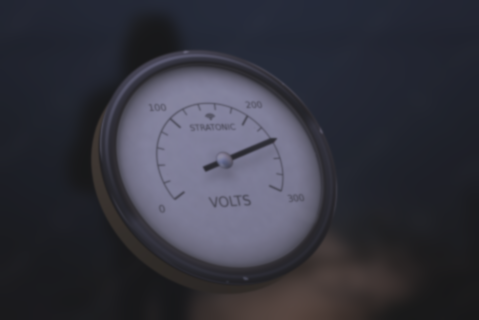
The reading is 240 V
